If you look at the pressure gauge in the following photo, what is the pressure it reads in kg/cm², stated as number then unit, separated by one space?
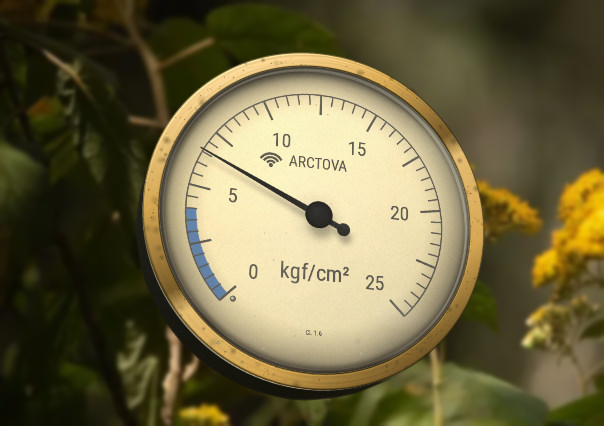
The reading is 6.5 kg/cm²
